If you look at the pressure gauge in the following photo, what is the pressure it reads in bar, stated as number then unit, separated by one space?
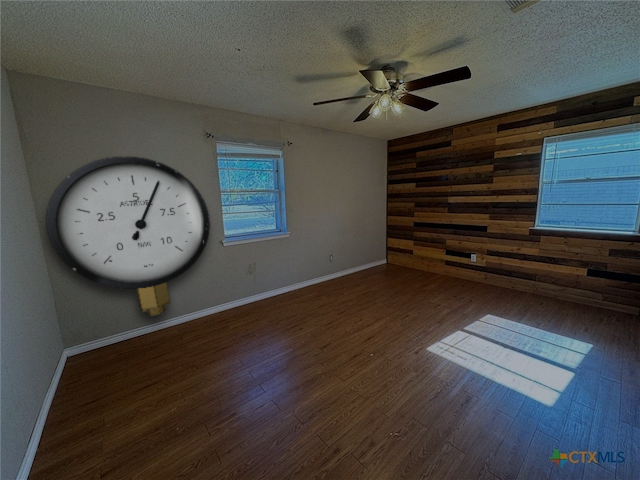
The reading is 6 bar
